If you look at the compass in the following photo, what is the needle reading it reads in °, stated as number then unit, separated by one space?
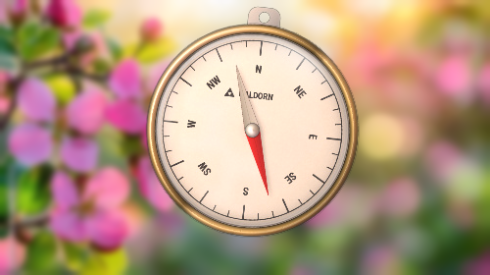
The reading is 160 °
